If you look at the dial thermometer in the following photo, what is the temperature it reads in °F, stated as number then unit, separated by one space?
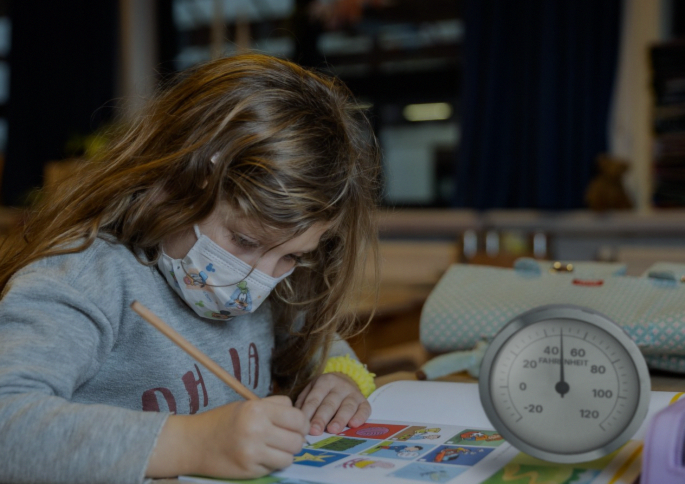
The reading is 48 °F
